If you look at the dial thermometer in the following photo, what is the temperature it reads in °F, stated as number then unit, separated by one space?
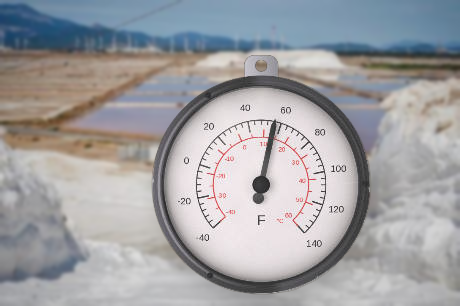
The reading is 56 °F
